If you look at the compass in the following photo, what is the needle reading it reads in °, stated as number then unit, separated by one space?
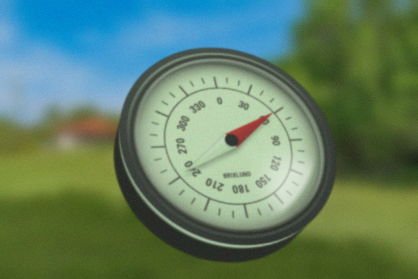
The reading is 60 °
